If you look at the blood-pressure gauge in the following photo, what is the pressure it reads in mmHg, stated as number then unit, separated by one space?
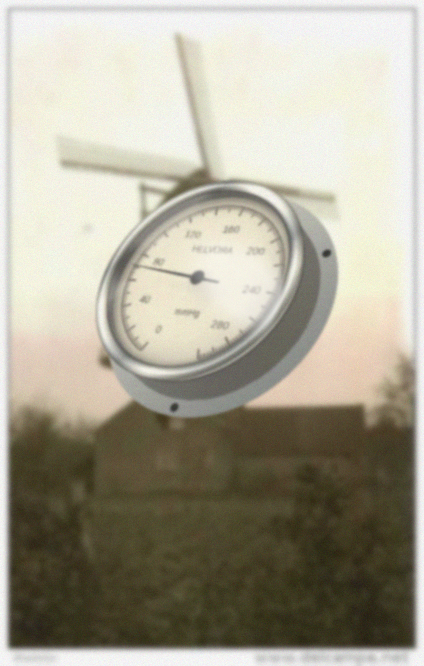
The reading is 70 mmHg
